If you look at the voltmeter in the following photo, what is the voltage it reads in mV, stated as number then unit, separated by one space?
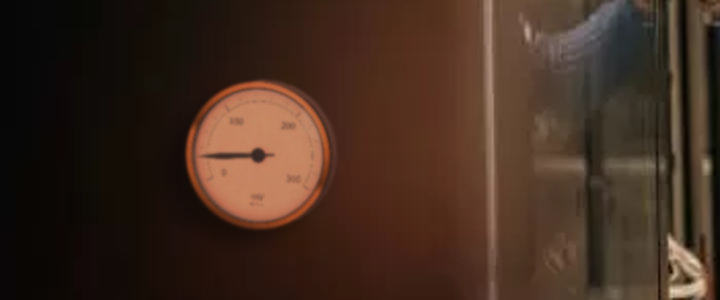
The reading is 30 mV
